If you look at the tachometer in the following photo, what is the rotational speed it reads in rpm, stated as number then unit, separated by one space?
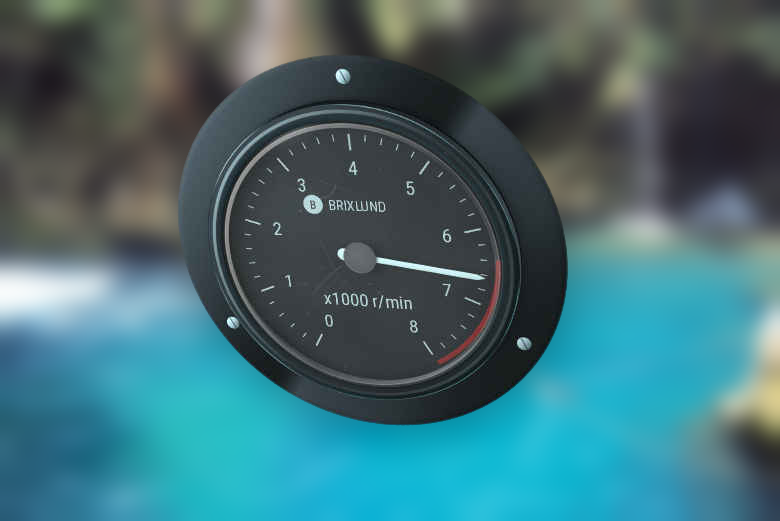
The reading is 6600 rpm
